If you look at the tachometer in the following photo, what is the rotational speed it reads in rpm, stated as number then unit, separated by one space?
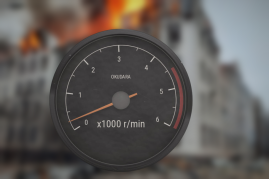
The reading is 250 rpm
